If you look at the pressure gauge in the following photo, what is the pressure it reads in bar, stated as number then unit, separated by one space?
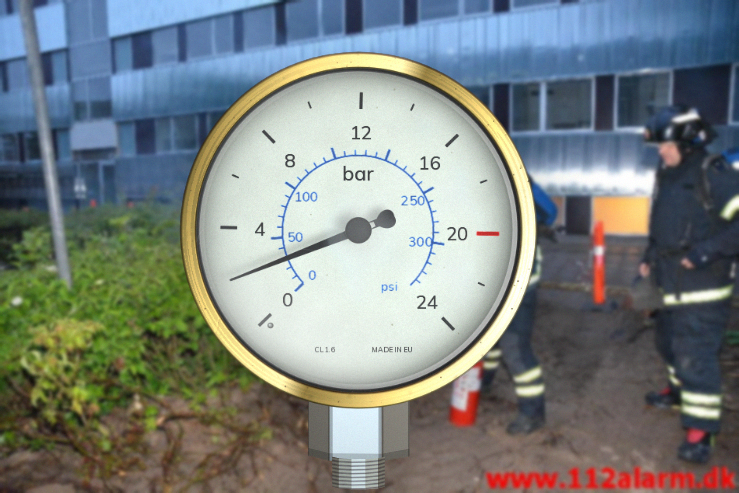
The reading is 2 bar
